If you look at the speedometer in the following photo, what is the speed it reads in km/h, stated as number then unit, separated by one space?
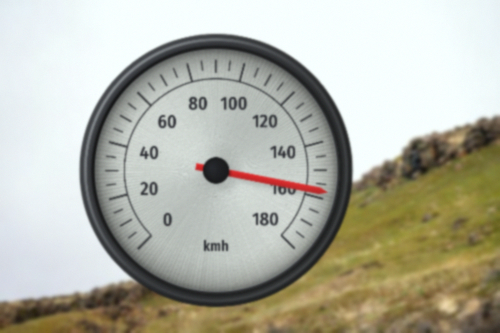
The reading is 157.5 km/h
